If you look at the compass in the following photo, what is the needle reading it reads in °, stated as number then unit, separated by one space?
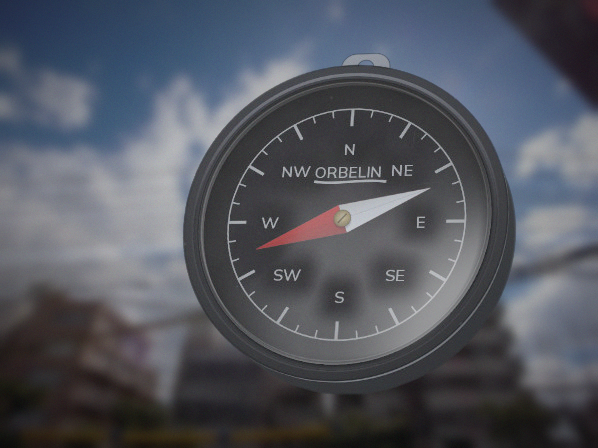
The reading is 250 °
